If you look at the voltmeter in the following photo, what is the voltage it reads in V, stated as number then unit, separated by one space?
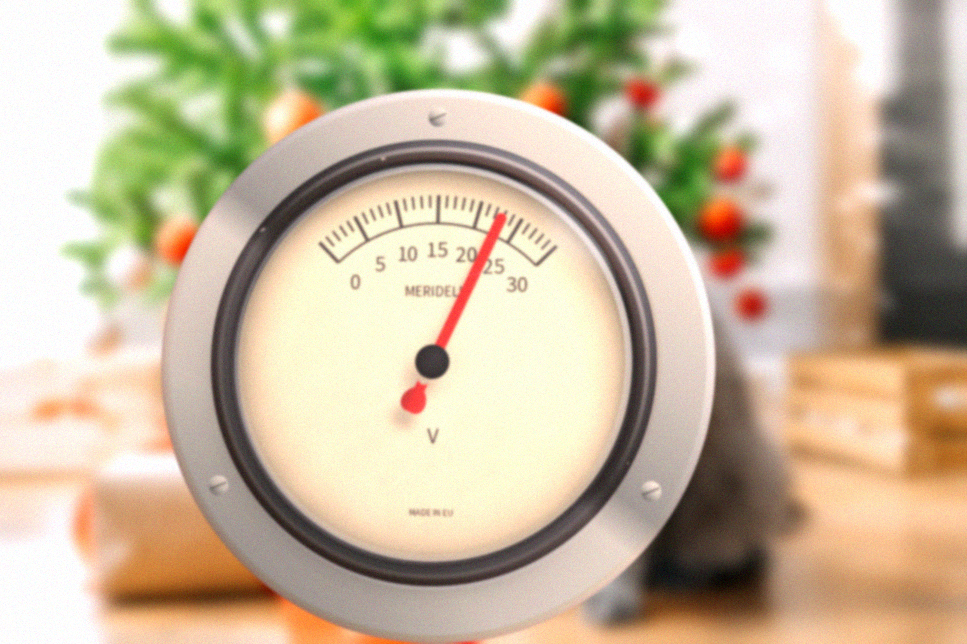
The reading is 23 V
